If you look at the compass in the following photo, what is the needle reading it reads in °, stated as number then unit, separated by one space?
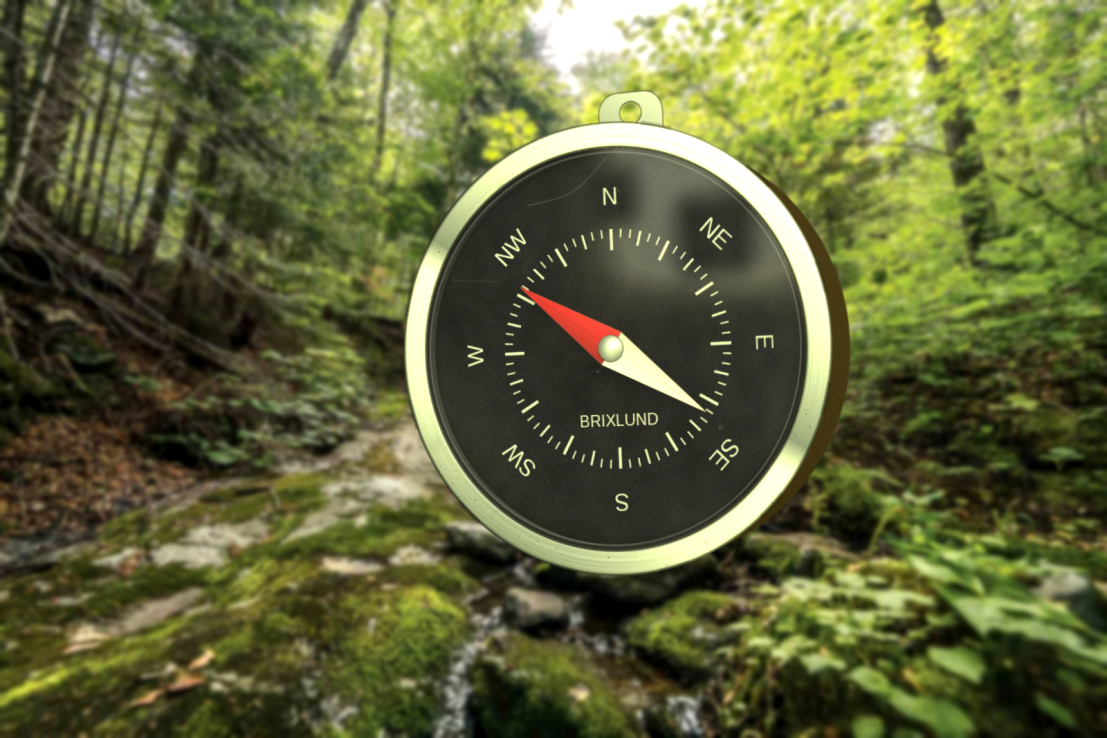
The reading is 305 °
